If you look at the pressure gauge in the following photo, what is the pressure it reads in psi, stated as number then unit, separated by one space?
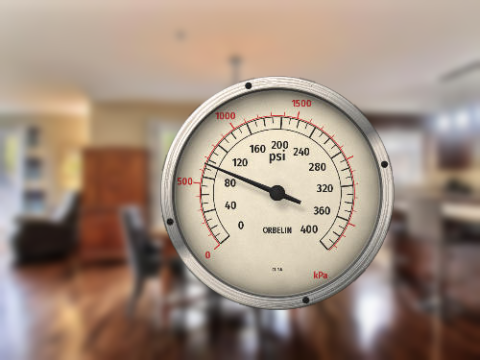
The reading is 95 psi
